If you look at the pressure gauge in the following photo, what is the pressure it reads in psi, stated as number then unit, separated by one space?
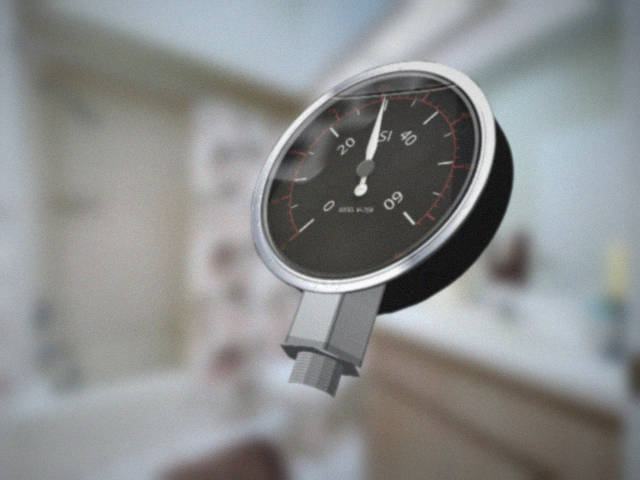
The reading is 30 psi
